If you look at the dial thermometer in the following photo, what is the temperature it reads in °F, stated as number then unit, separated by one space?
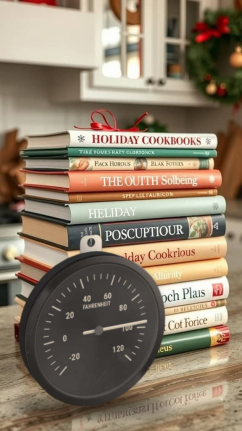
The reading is 96 °F
